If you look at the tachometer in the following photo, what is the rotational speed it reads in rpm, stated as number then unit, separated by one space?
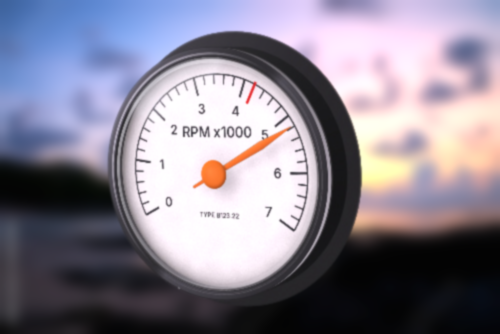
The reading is 5200 rpm
